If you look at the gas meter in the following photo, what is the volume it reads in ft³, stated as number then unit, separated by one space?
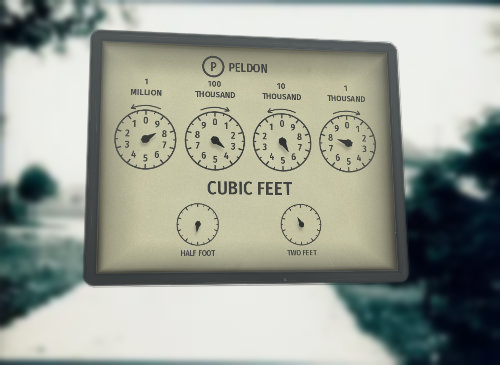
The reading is 835800 ft³
